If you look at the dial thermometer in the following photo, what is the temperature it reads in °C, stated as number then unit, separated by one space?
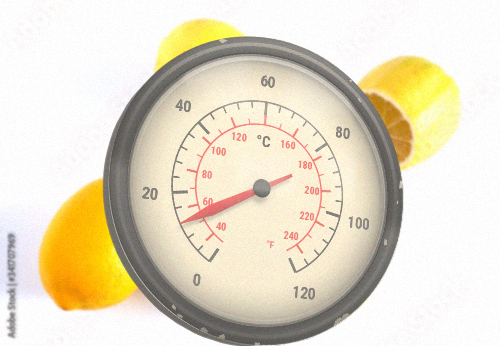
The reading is 12 °C
